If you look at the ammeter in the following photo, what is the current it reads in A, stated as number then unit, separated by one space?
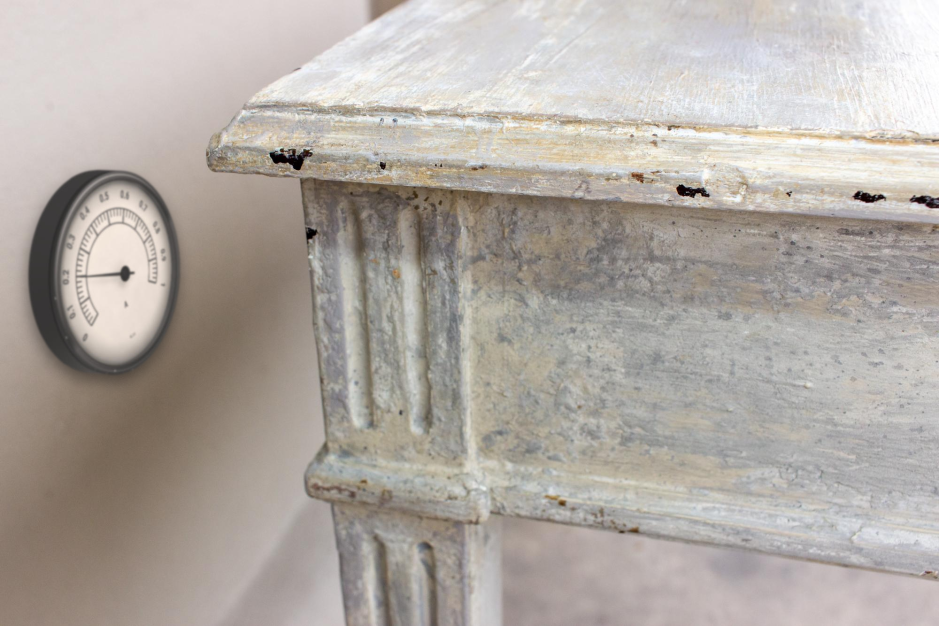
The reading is 0.2 A
